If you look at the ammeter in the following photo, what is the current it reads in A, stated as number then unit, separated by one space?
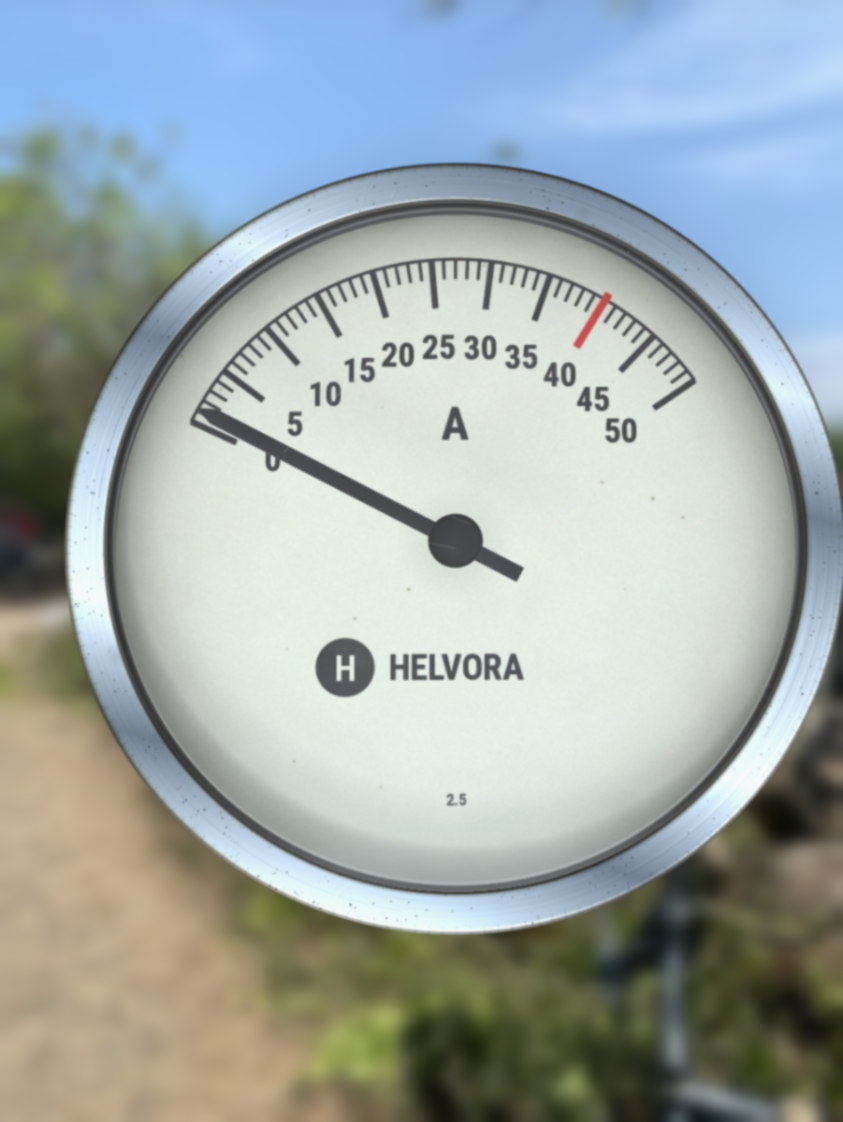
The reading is 1 A
